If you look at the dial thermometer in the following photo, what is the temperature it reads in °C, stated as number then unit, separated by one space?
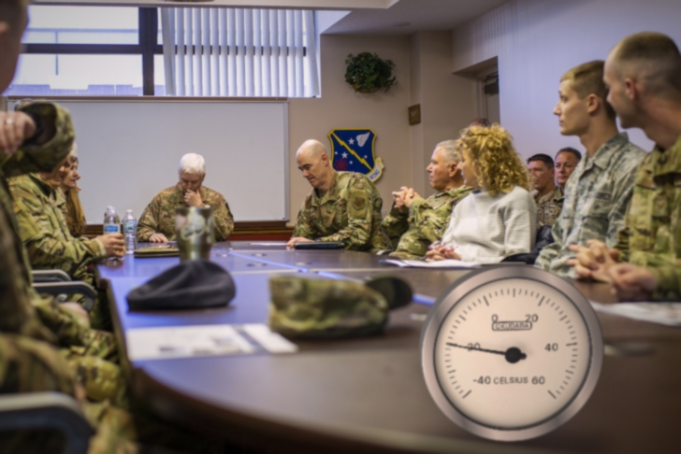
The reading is -20 °C
